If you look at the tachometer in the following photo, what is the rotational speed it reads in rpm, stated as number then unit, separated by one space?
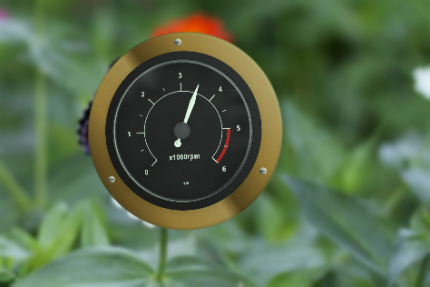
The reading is 3500 rpm
